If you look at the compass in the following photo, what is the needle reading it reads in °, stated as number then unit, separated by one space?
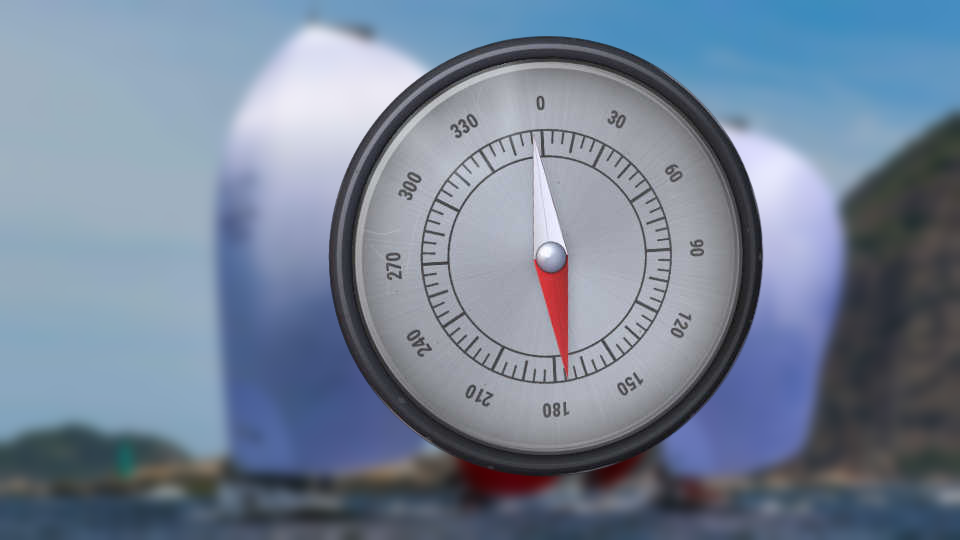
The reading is 175 °
